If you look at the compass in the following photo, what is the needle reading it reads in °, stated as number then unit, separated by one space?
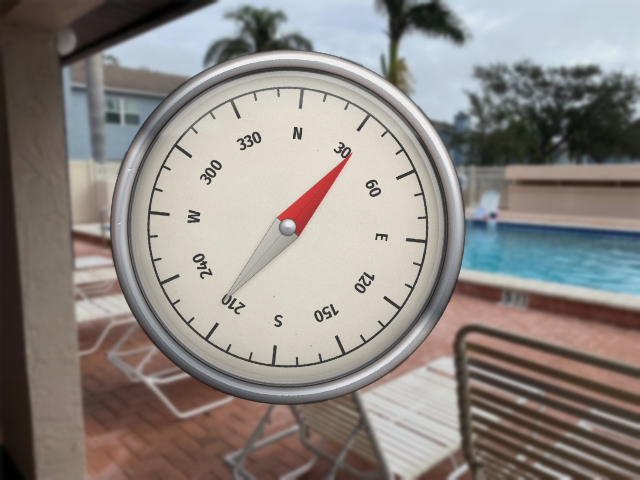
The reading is 35 °
